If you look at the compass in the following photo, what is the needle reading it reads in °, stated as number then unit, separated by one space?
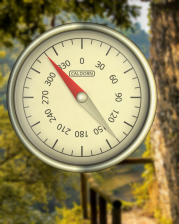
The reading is 320 °
